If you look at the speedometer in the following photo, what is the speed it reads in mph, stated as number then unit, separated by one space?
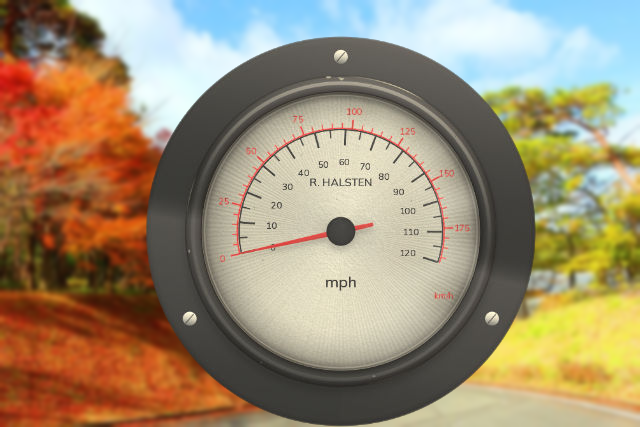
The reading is 0 mph
